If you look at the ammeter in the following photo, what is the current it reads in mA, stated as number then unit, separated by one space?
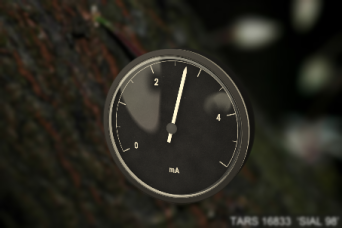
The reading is 2.75 mA
